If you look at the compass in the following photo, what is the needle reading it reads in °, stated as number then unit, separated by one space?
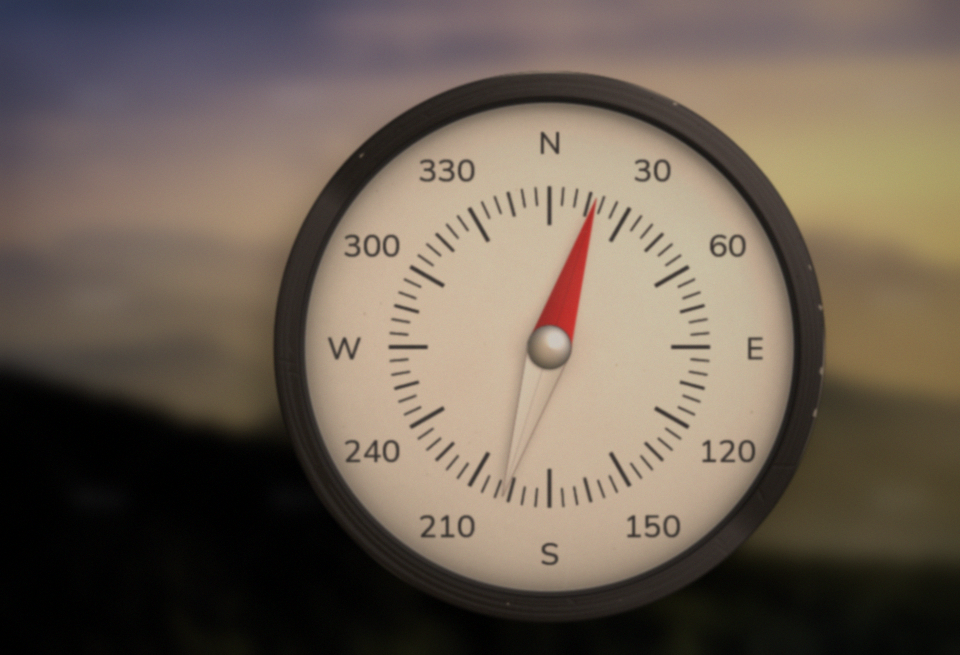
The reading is 17.5 °
